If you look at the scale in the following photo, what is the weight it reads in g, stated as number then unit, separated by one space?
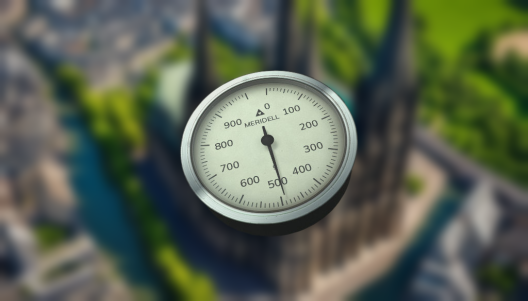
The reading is 490 g
